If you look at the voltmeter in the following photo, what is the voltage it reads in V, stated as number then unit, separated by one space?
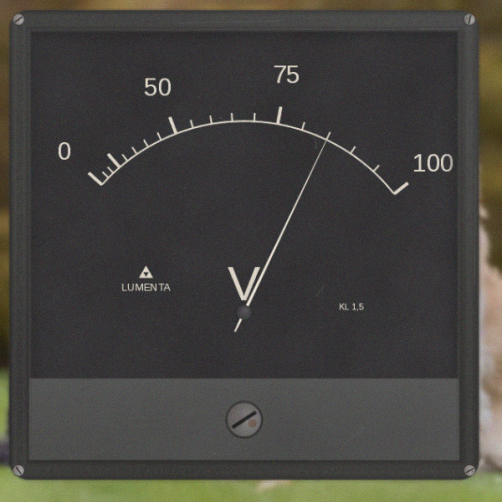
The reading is 85 V
